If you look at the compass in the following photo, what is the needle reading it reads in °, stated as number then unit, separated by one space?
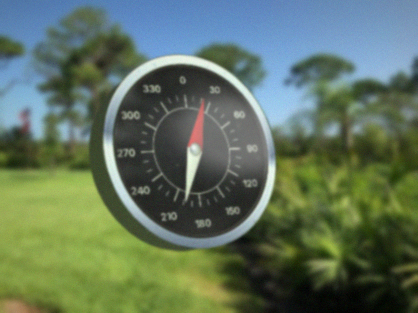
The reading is 20 °
